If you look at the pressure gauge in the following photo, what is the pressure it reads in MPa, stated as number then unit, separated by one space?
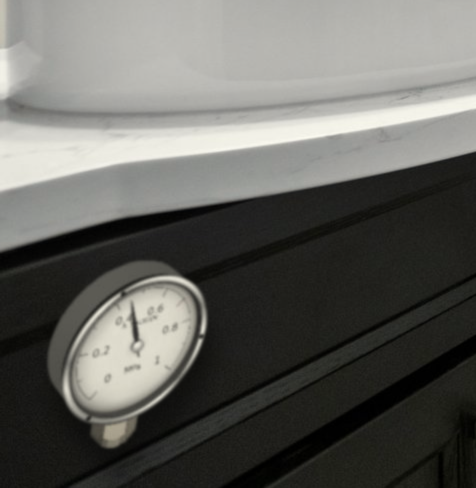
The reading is 0.45 MPa
